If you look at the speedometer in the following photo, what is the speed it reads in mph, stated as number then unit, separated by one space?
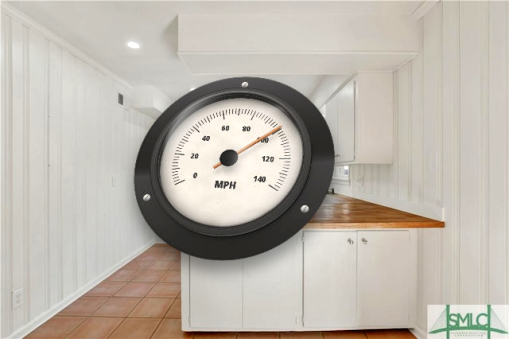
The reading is 100 mph
